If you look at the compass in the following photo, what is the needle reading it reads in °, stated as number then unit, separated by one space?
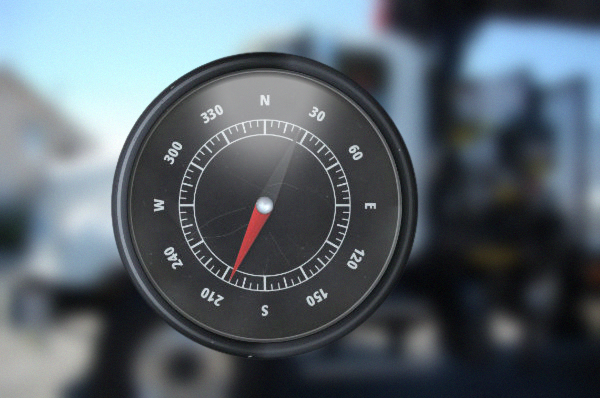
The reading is 205 °
